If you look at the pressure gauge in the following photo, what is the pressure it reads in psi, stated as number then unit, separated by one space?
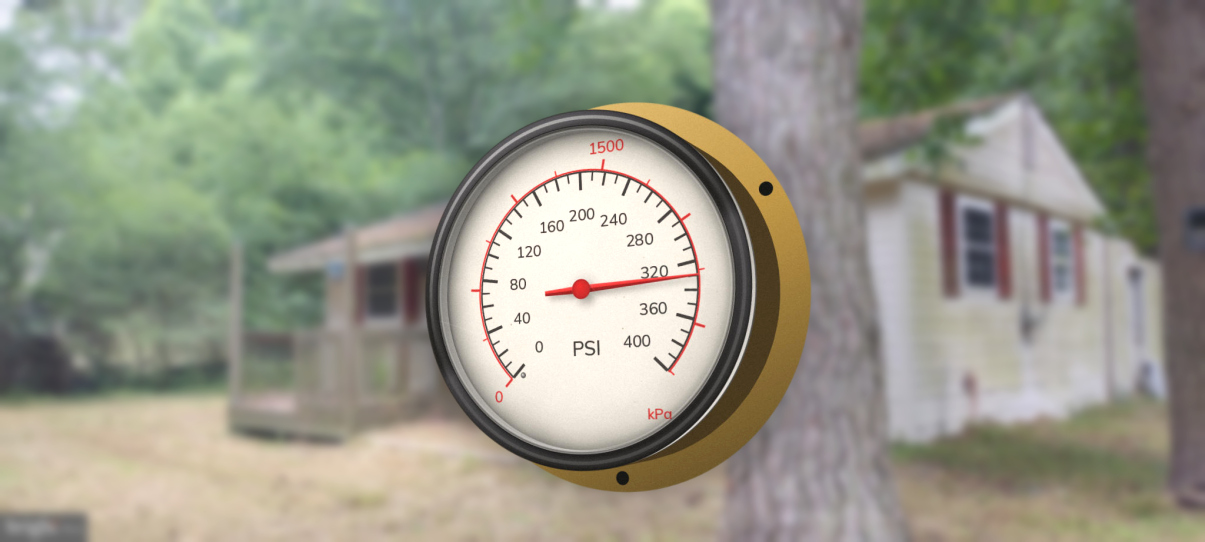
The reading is 330 psi
